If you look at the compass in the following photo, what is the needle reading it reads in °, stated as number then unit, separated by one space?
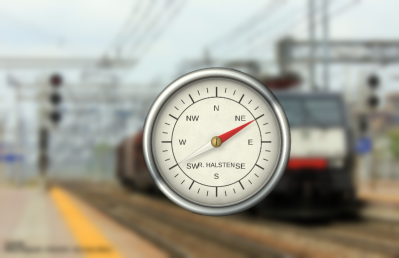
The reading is 60 °
